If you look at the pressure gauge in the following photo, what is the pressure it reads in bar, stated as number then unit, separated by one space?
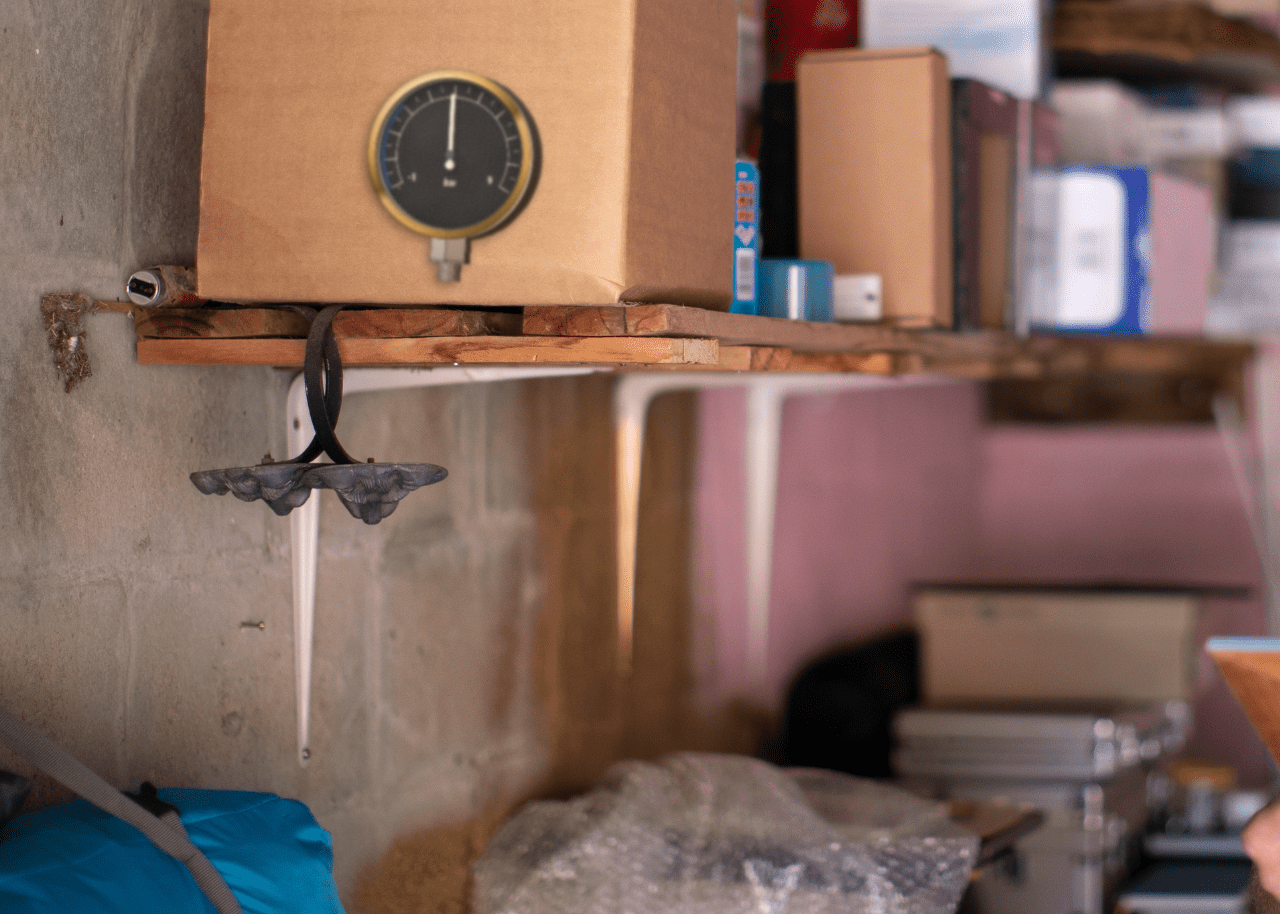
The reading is 4 bar
